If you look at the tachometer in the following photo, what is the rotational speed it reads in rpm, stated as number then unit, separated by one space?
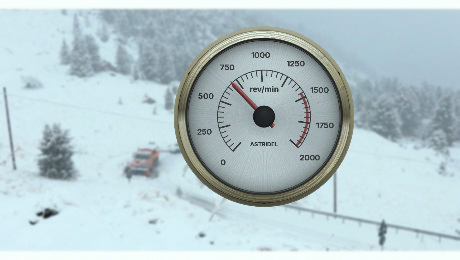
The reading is 700 rpm
